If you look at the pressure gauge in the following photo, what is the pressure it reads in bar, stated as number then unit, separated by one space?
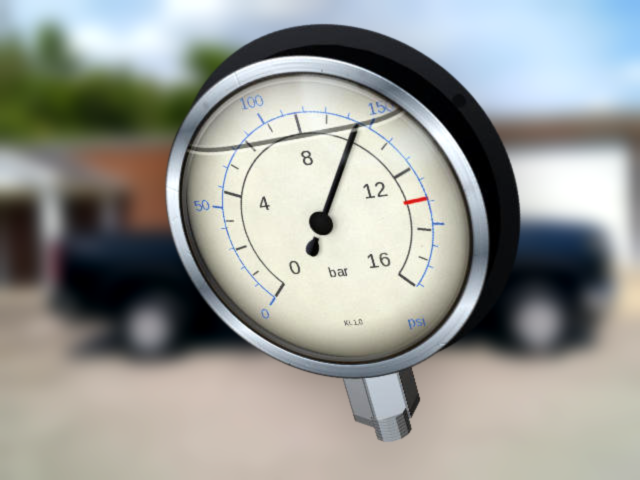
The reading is 10 bar
